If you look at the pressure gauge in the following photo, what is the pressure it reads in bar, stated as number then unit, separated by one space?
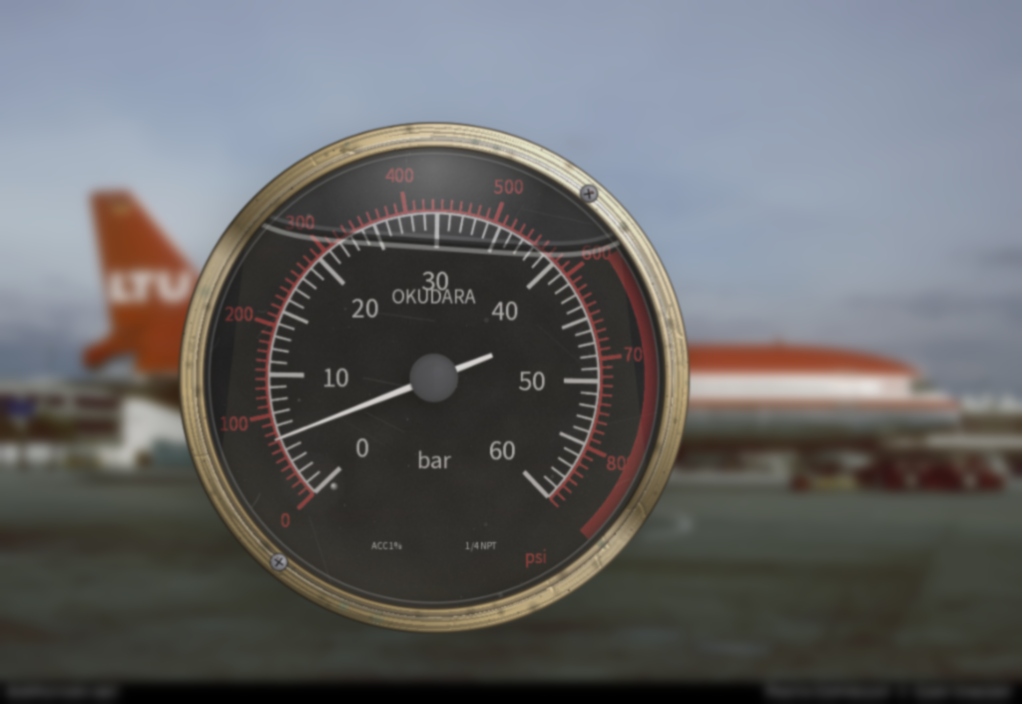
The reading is 5 bar
